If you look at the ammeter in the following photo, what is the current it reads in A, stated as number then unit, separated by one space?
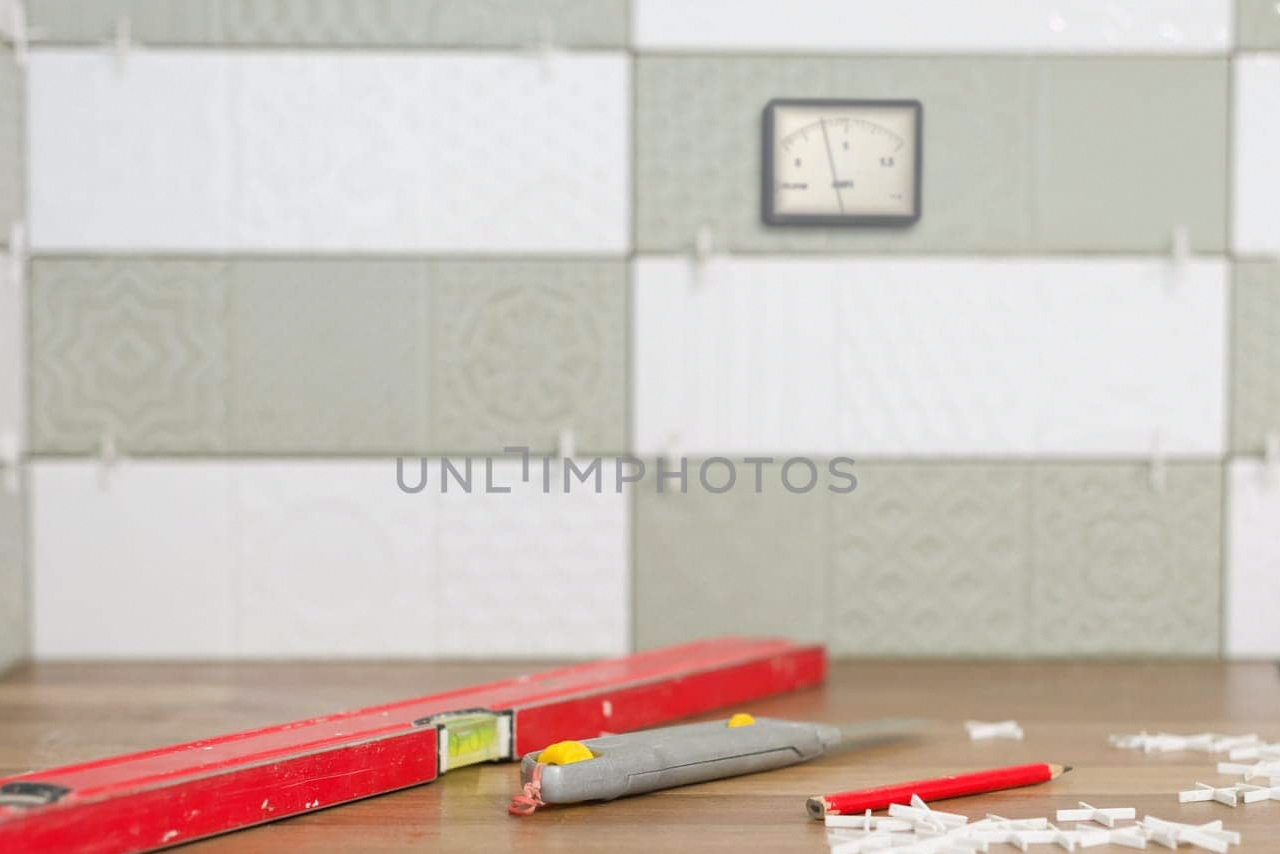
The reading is 0.75 A
